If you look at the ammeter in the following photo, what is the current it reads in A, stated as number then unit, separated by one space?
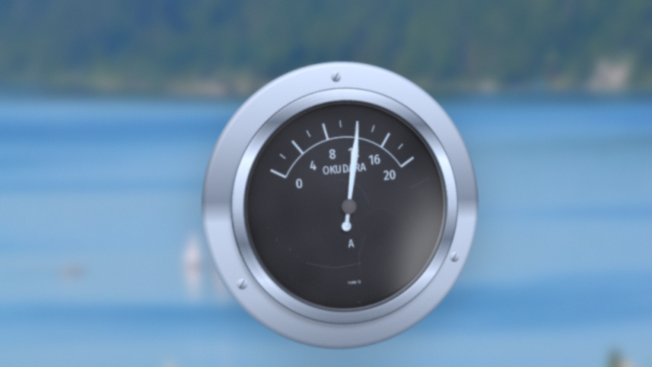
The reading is 12 A
